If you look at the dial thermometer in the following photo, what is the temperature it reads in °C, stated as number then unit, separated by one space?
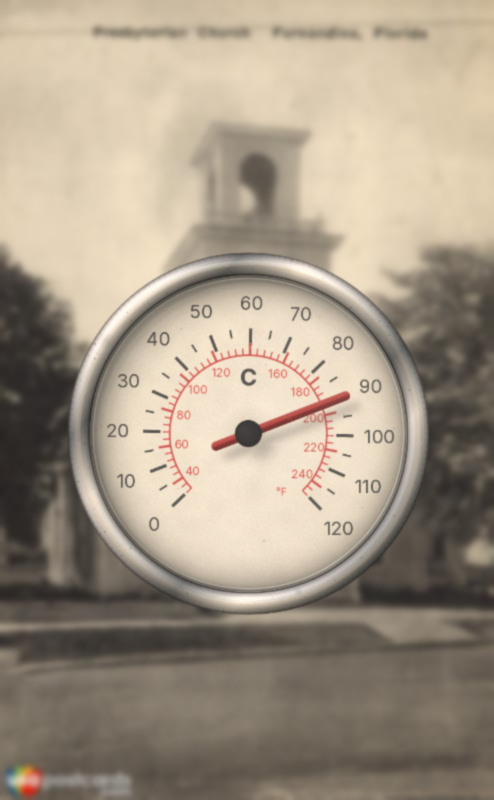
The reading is 90 °C
